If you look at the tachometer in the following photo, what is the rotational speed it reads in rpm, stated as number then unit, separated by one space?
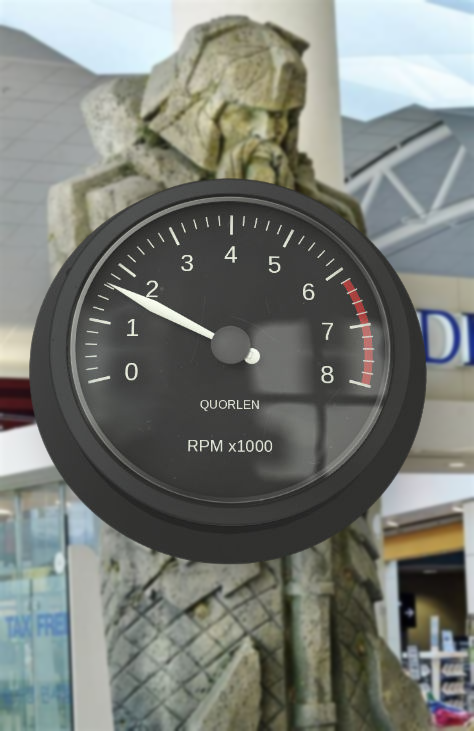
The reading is 1600 rpm
